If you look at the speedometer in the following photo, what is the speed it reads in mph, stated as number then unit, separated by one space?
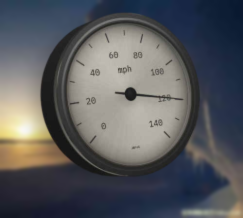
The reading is 120 mph
